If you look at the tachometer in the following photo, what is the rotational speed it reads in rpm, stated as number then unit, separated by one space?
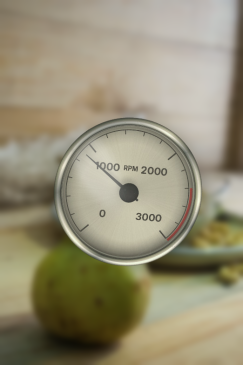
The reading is 900 rpm
